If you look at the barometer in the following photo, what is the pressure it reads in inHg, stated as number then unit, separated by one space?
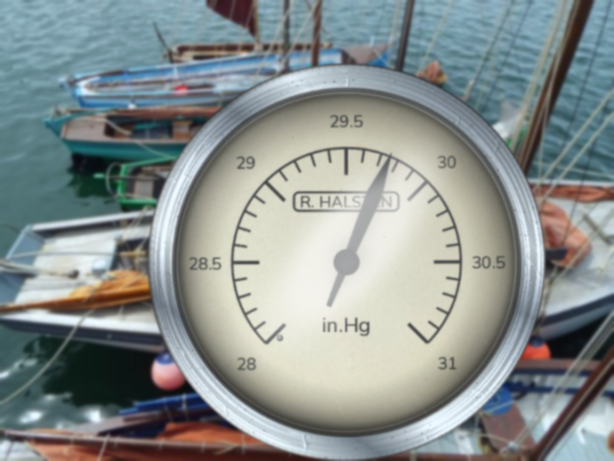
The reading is 29.75 inHg
